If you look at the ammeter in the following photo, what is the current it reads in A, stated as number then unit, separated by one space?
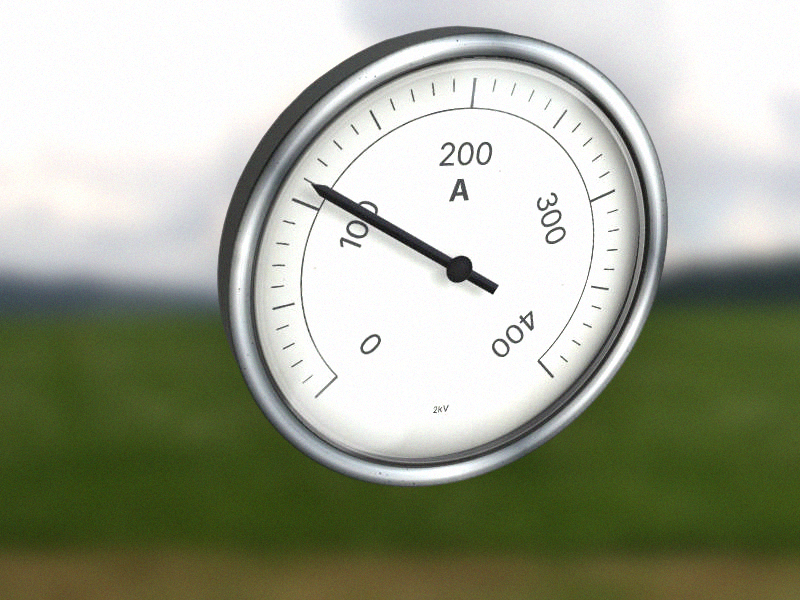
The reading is 110 A
